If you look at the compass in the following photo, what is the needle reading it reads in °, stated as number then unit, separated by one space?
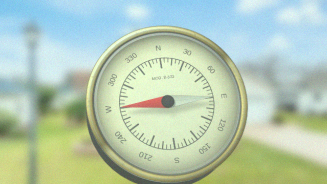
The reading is 270 °
